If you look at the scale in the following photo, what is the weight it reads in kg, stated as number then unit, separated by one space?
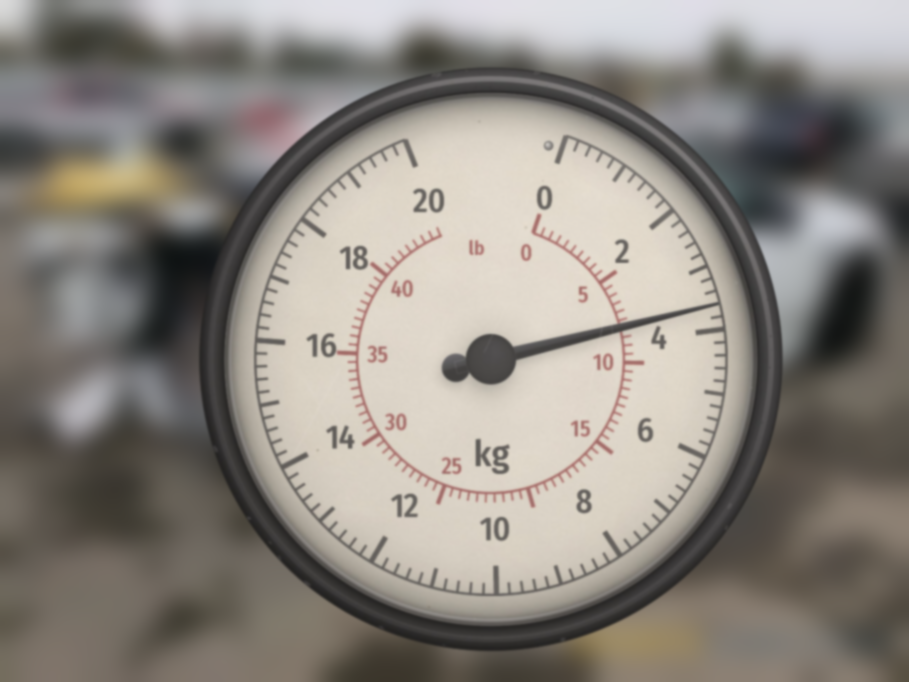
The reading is 3.6 kg
